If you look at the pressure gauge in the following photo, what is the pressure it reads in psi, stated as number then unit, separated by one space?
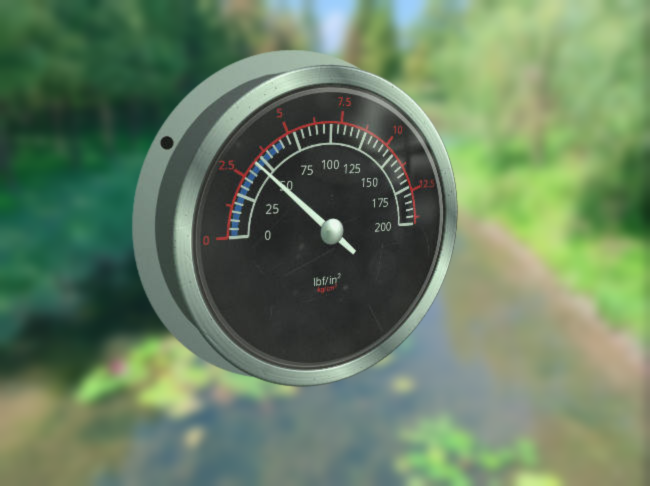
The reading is 45 psi
